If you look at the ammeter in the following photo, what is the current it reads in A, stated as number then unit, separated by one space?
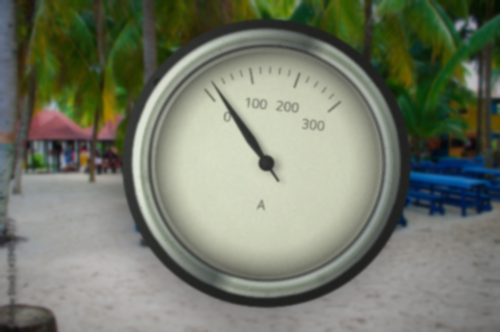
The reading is 20 A
